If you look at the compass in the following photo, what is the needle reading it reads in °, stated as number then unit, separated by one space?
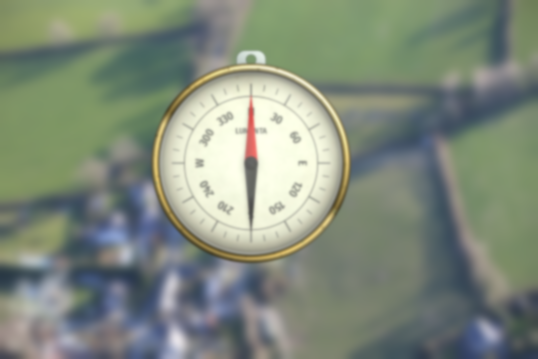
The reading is 0 °
